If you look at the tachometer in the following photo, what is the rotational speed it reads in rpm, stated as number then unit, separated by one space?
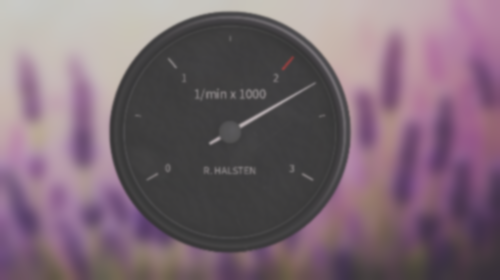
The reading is 2250 rpm
